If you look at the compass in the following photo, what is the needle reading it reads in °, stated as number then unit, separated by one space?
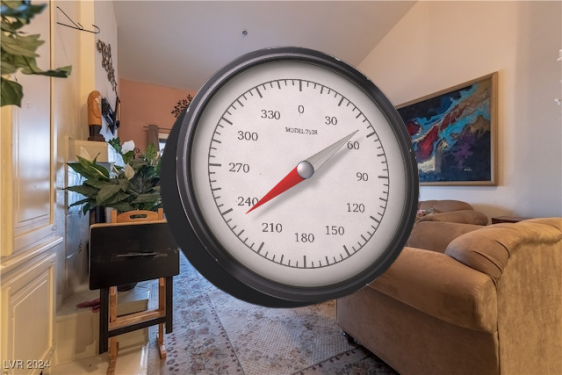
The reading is 232.5 °
